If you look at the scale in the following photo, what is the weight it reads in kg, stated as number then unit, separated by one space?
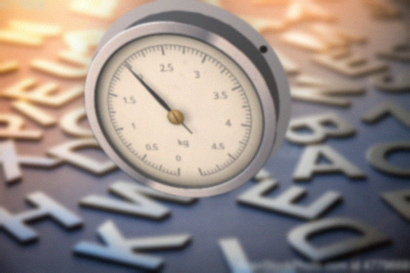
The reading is 2 kg
